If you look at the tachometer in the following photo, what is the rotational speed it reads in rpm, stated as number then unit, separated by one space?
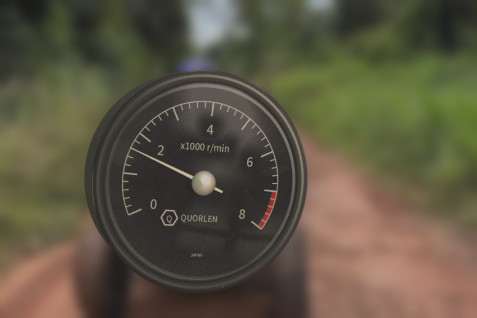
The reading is 1600 rpm
